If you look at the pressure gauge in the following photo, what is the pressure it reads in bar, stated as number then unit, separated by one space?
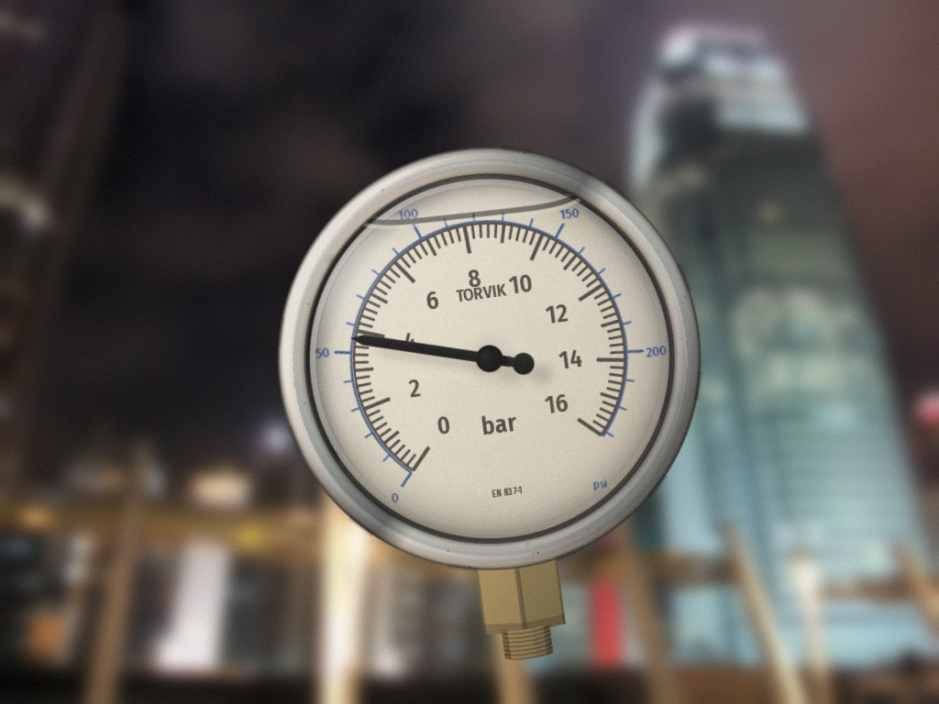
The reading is 3.8 bar
